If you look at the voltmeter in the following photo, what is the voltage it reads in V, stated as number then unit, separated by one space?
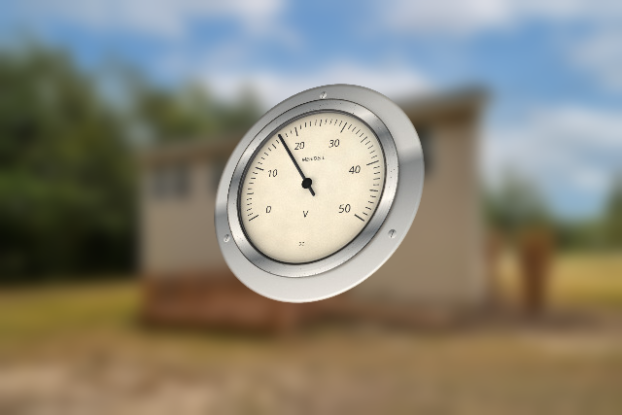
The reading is 17 V
